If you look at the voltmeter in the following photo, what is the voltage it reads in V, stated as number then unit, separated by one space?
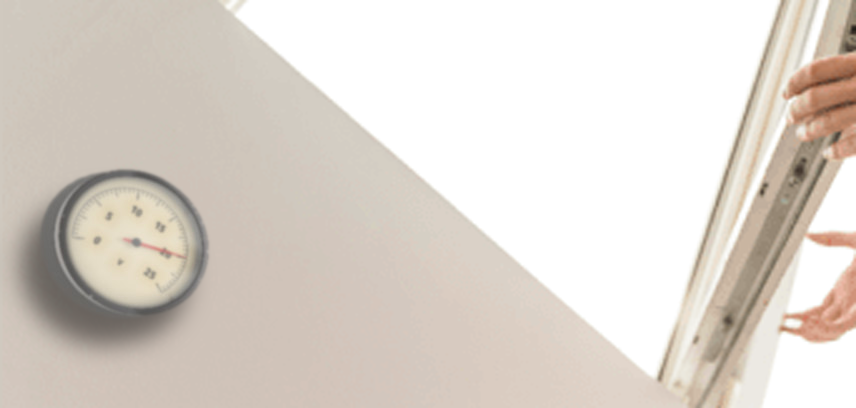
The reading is 20 V
